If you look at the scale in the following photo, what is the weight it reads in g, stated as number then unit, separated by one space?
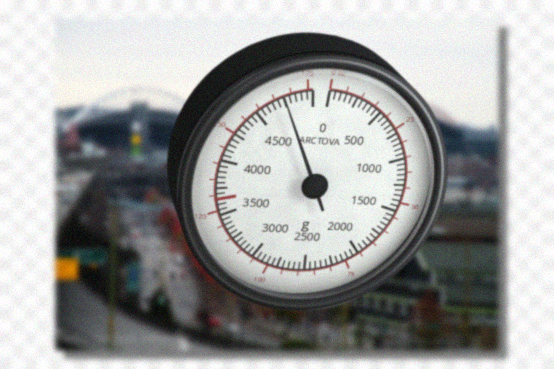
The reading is 4750 g
